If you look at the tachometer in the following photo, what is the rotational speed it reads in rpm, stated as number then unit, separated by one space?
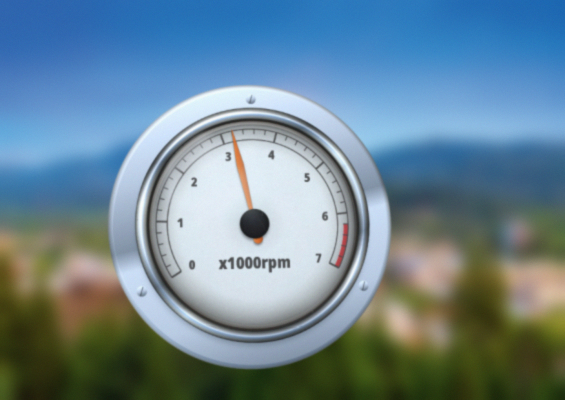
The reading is 3200 rpm
